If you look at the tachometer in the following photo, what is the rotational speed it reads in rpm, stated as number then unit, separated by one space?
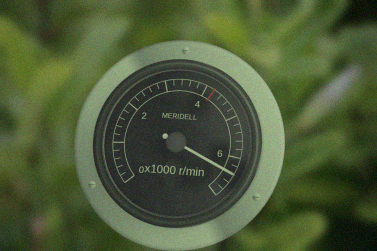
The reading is 6400 rpm
